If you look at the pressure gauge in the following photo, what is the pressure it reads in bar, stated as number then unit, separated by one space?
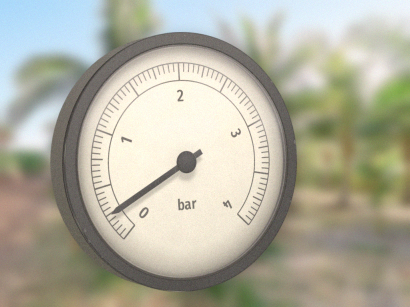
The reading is 0.25 bar
